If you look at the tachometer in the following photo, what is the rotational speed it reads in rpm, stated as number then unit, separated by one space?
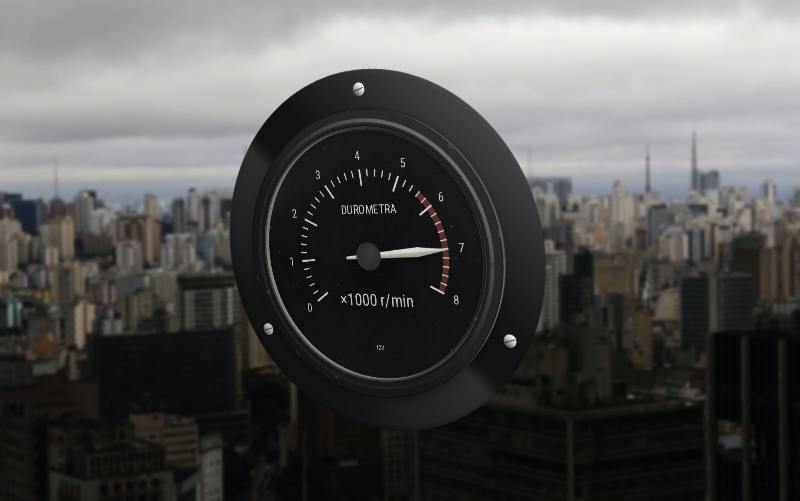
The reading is 7000 rpm
